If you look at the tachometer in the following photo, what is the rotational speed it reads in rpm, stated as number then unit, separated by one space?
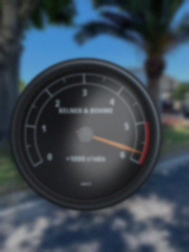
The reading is 5750 rpm
